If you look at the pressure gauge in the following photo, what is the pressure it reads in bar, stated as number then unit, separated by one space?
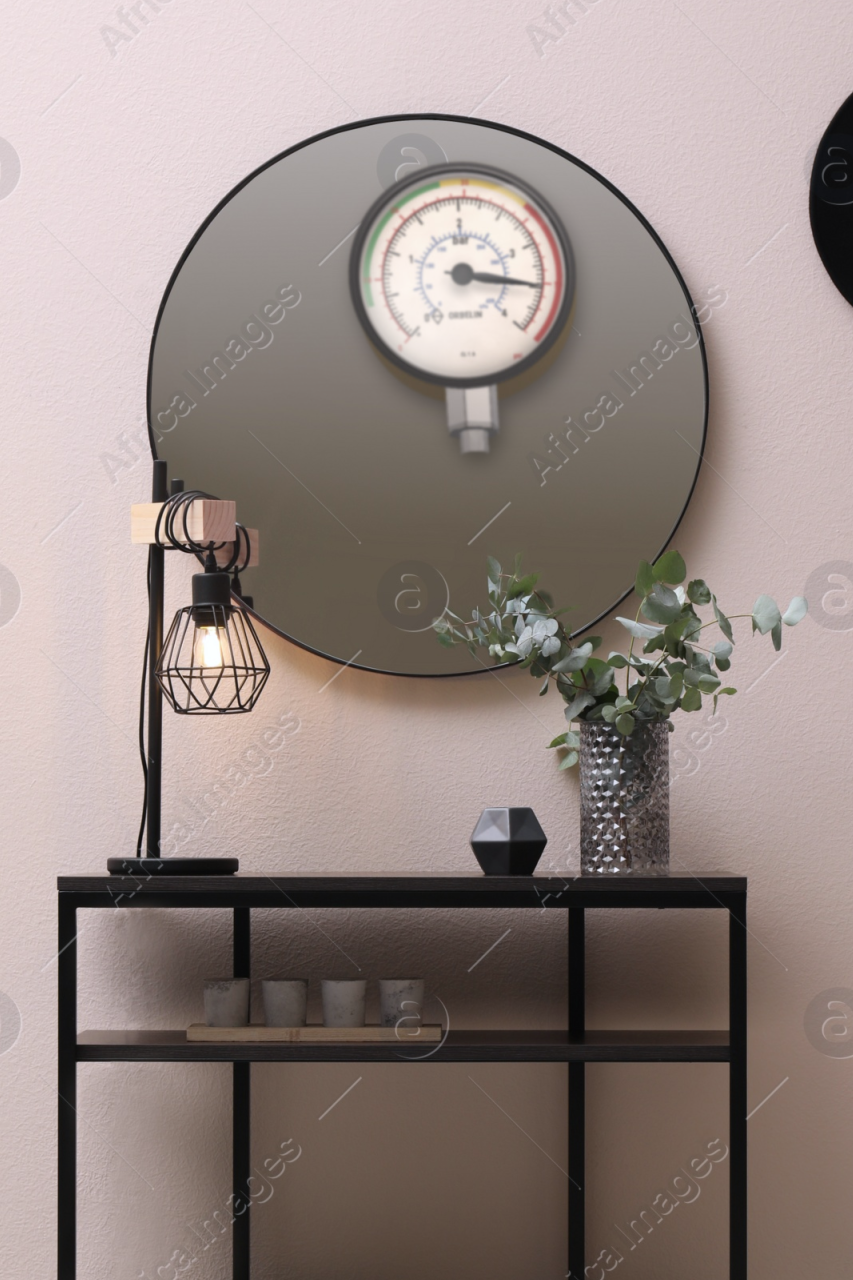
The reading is 3.5 bar
